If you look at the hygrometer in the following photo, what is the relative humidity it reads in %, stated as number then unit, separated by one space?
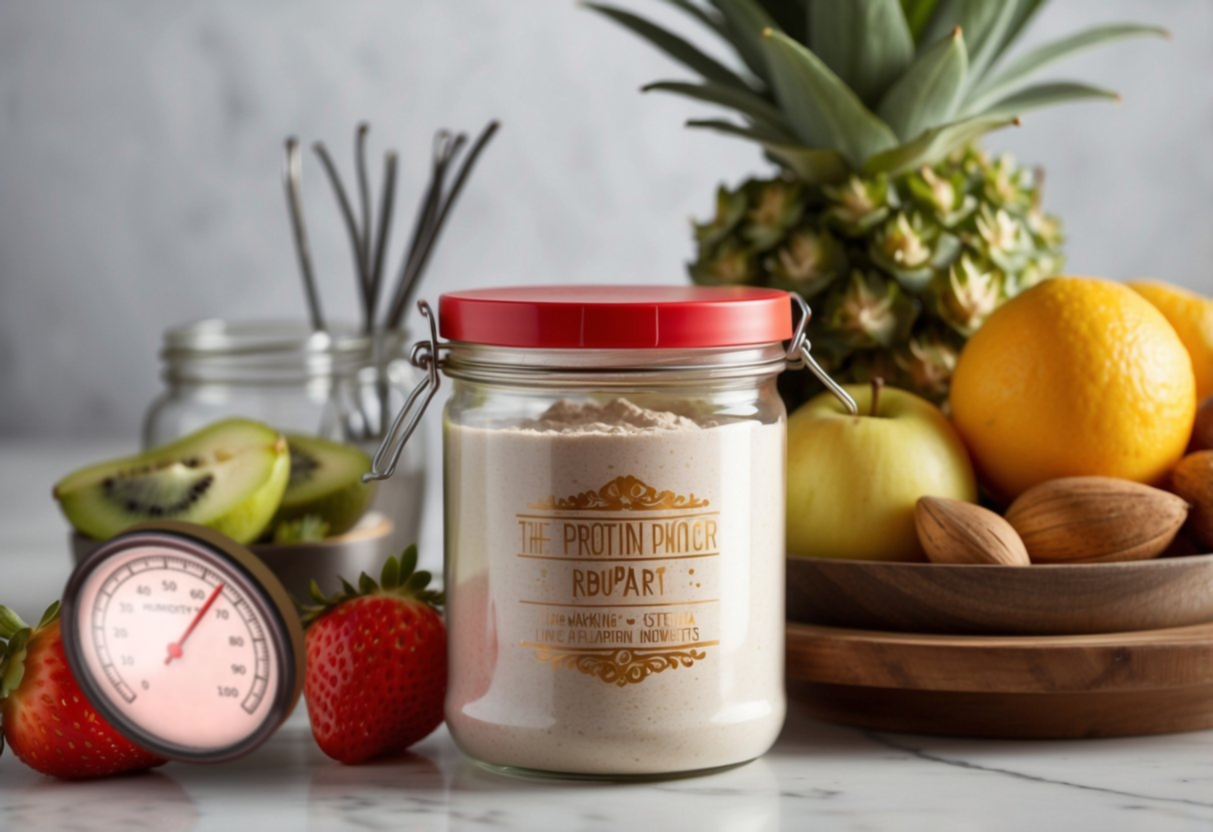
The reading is 65 %
